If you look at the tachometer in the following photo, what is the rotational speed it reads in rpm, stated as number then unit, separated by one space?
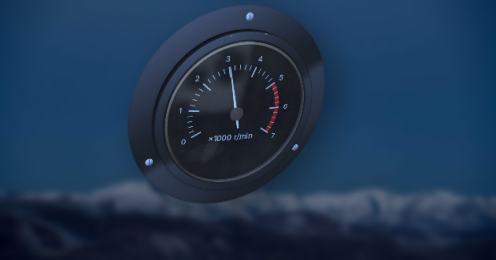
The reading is 3000 rpm
